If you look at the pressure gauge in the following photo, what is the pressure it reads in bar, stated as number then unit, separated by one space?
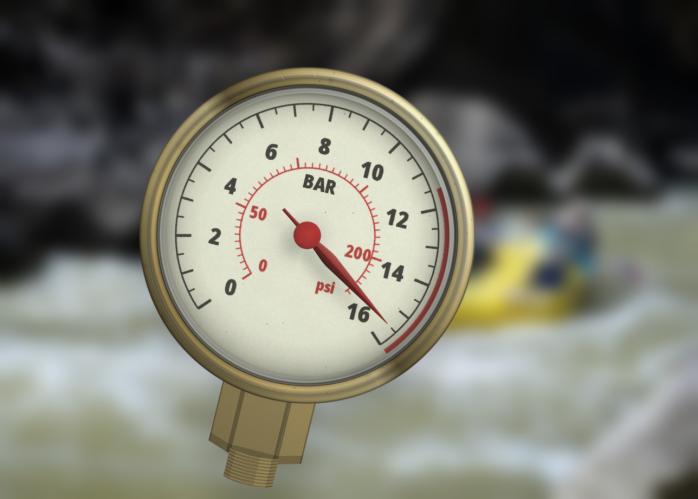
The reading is 15.5 bar
